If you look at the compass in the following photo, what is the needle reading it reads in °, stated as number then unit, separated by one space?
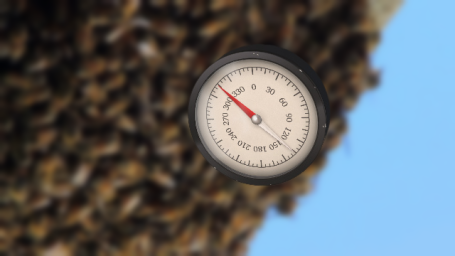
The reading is 315 °
